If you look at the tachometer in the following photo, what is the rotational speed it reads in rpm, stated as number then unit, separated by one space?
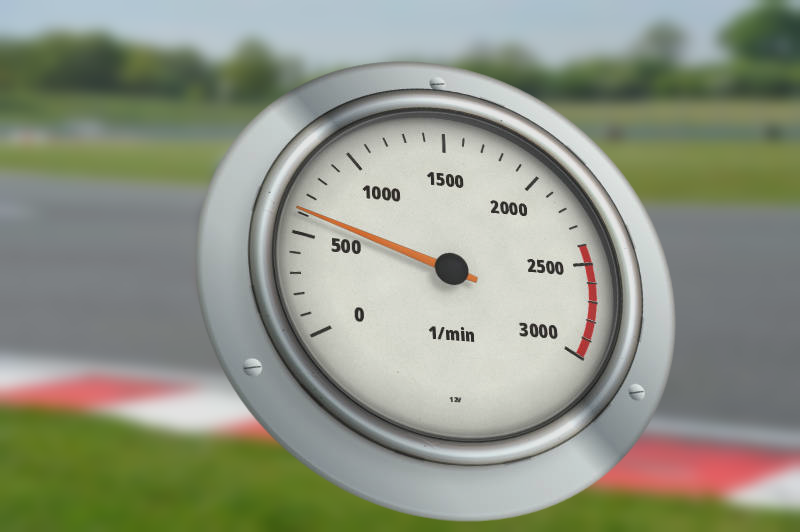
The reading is 600 rpm
